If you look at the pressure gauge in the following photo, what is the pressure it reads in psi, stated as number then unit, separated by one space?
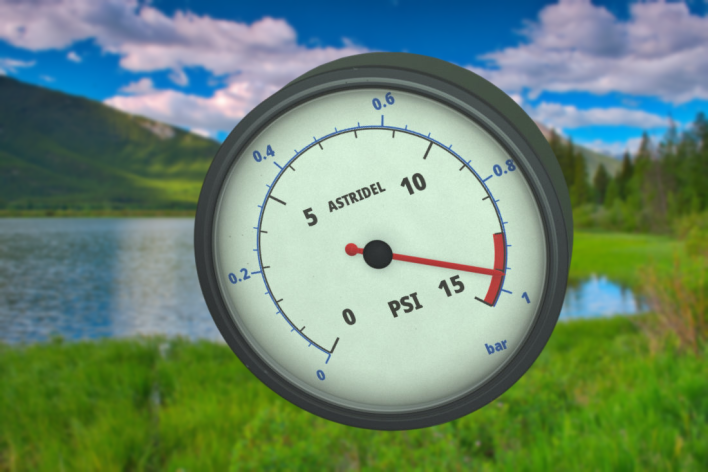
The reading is 14 psi
